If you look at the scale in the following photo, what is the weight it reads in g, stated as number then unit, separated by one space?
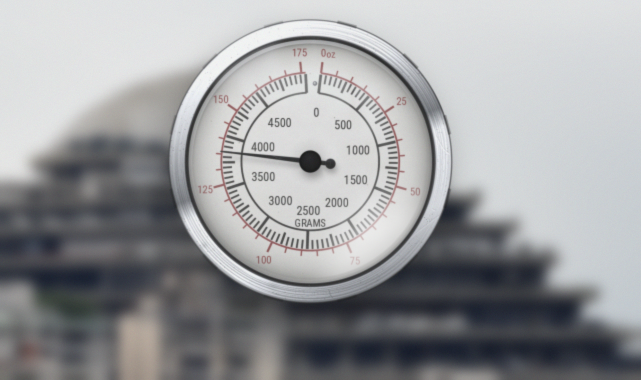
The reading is 3850 g
